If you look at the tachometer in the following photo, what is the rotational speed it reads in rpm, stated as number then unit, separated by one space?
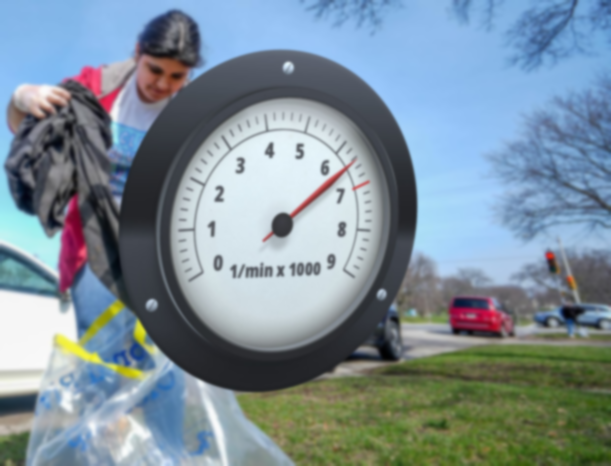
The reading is 6400 rpm
